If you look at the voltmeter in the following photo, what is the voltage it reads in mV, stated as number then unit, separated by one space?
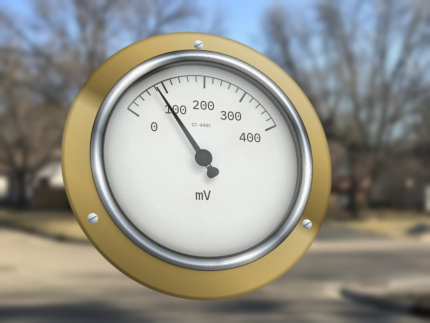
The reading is 80 mV
